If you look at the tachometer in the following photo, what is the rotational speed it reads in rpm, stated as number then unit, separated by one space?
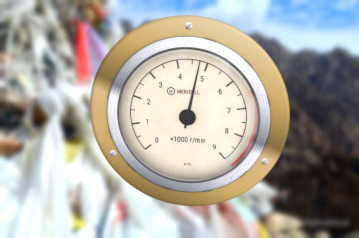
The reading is 4750 rpm
